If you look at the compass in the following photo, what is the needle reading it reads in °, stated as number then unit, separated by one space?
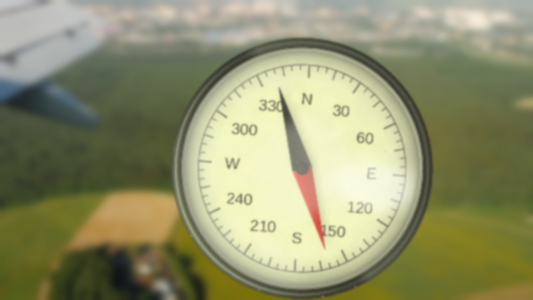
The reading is 160 °
